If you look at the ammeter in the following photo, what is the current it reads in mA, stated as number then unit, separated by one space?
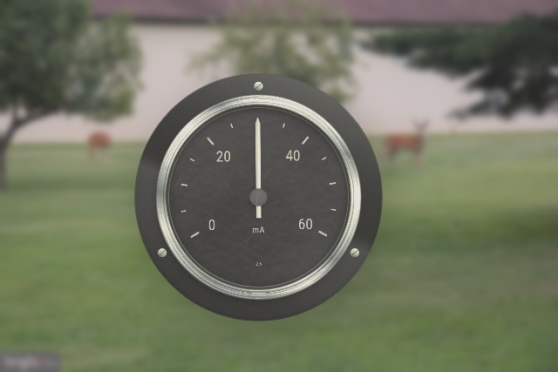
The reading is 30 mA
